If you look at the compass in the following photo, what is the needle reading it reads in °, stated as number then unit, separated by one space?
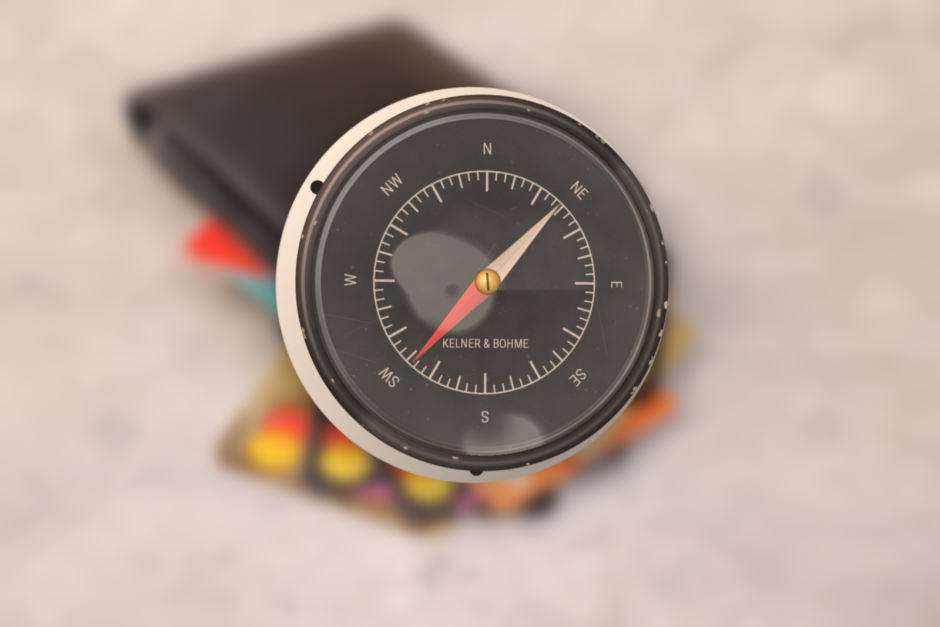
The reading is 222.5 °
